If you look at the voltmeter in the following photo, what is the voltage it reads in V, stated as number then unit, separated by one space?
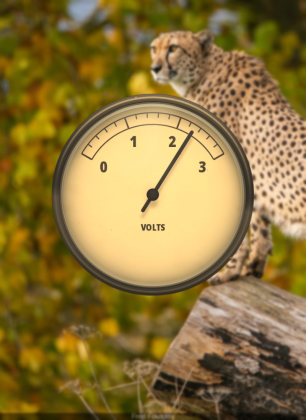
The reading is 2.3 V
